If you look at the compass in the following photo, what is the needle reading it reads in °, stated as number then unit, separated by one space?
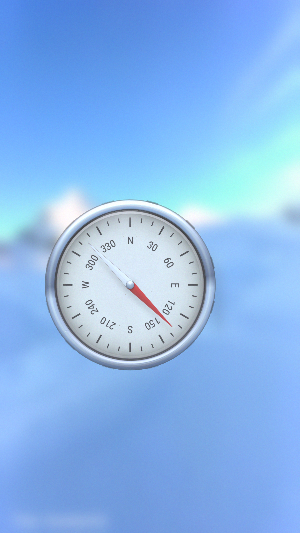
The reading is 135 °
